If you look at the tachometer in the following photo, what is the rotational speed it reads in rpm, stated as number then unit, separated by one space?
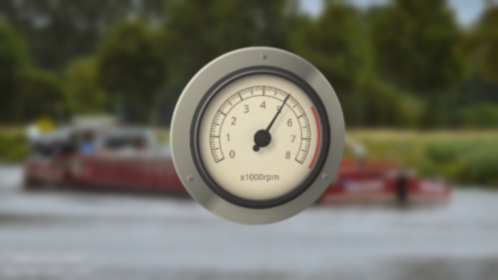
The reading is 5000 rpm
